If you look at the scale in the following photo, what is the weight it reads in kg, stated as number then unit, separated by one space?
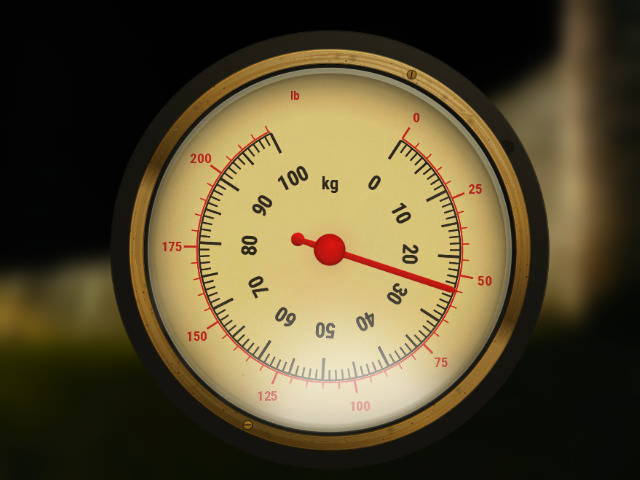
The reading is 25 kg
